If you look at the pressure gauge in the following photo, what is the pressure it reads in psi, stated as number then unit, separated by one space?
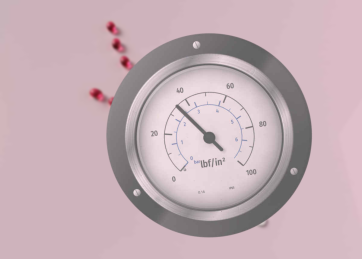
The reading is 35 psi
